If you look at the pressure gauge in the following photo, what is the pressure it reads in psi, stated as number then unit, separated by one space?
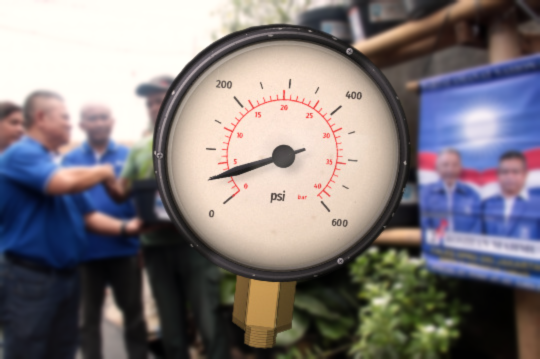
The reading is 50 psi
